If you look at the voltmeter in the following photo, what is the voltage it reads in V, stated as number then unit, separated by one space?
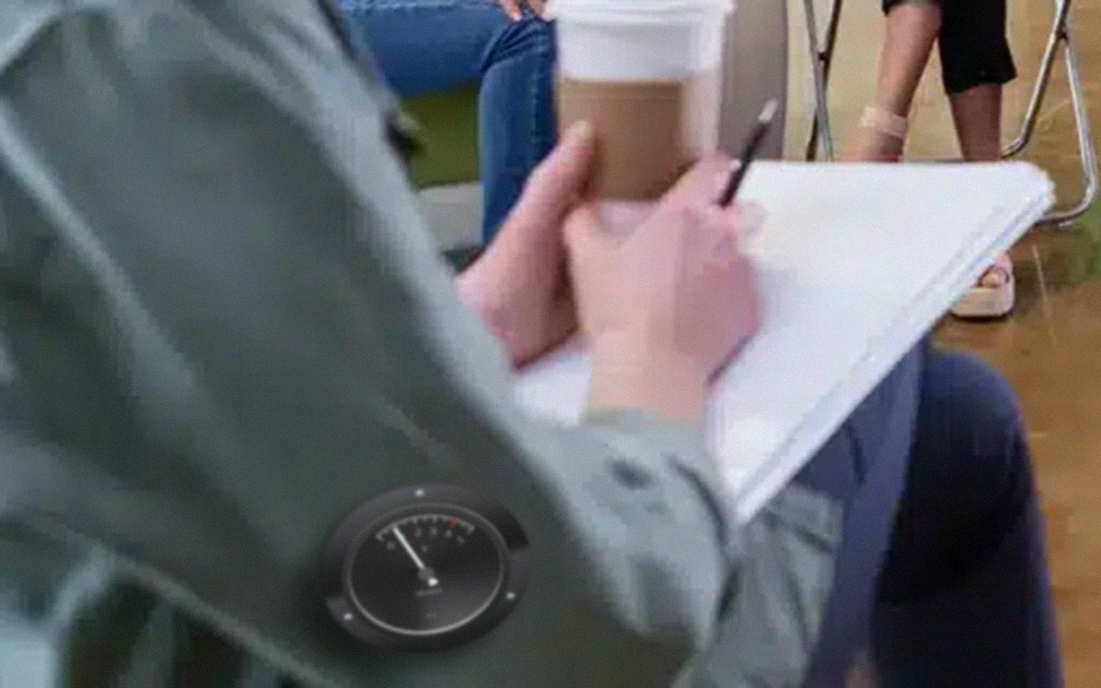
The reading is 1 V
